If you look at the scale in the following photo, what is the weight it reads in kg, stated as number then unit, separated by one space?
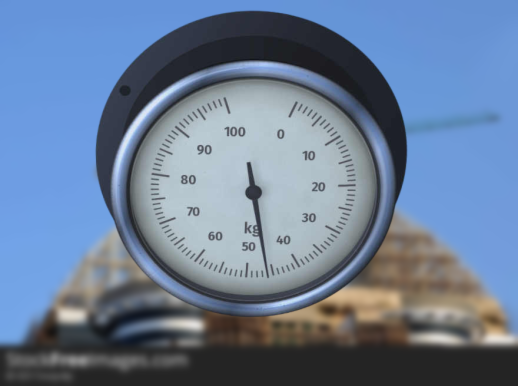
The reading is 46 kg
